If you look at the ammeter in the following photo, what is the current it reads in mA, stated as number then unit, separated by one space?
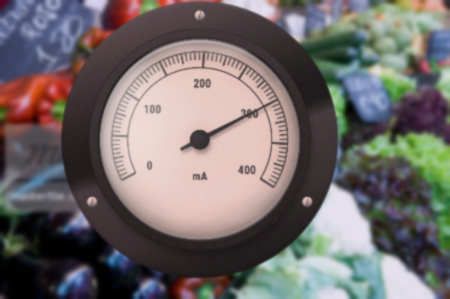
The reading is 300 mA
